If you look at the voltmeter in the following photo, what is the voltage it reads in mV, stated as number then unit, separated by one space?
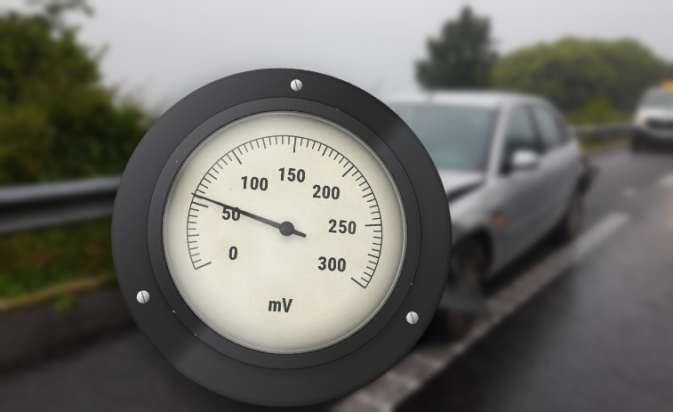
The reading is 55 mV
